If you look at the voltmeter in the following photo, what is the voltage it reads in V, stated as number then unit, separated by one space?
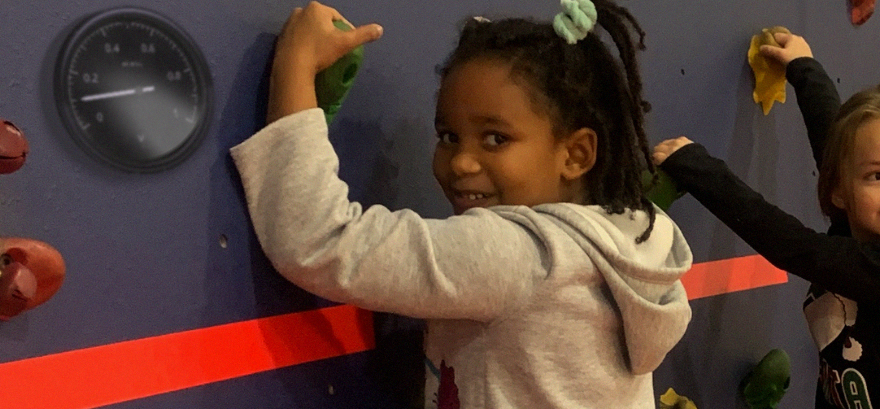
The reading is 0.1 V
